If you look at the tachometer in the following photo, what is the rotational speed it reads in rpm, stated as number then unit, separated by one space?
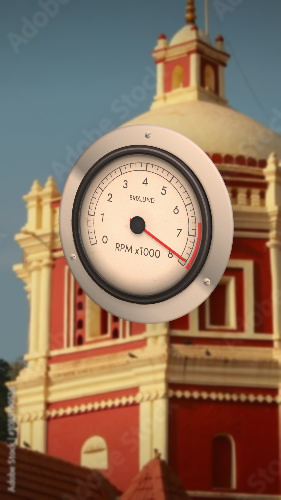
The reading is 7800 rpm
